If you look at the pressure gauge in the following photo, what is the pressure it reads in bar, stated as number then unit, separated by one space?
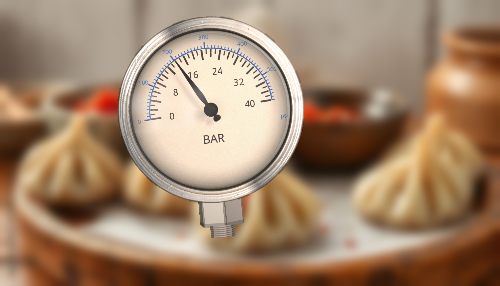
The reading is 14 bar
